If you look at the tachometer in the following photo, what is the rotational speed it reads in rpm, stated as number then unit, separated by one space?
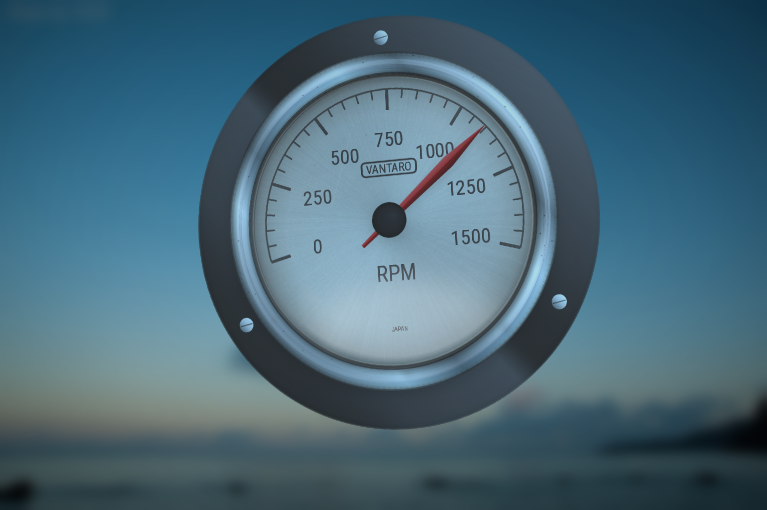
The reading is 1100 rpm
